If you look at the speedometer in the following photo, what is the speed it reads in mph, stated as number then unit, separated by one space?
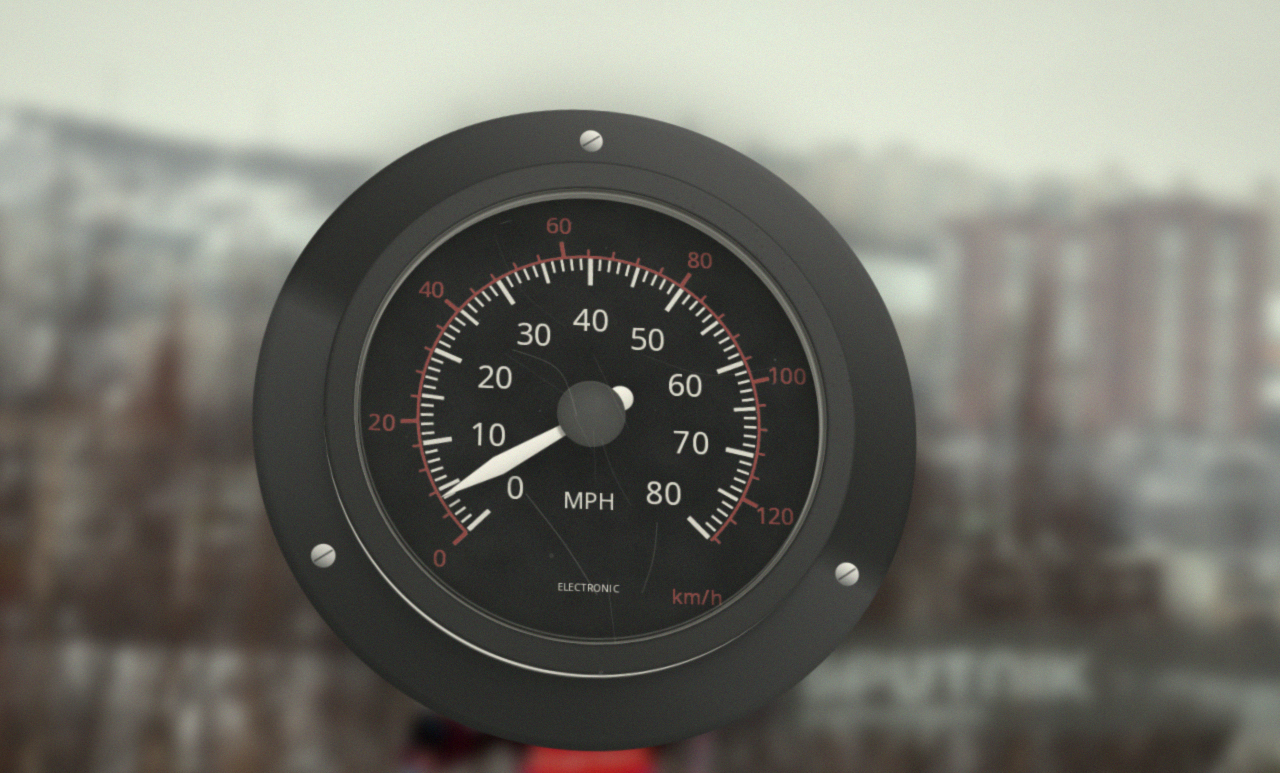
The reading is 4 mph
